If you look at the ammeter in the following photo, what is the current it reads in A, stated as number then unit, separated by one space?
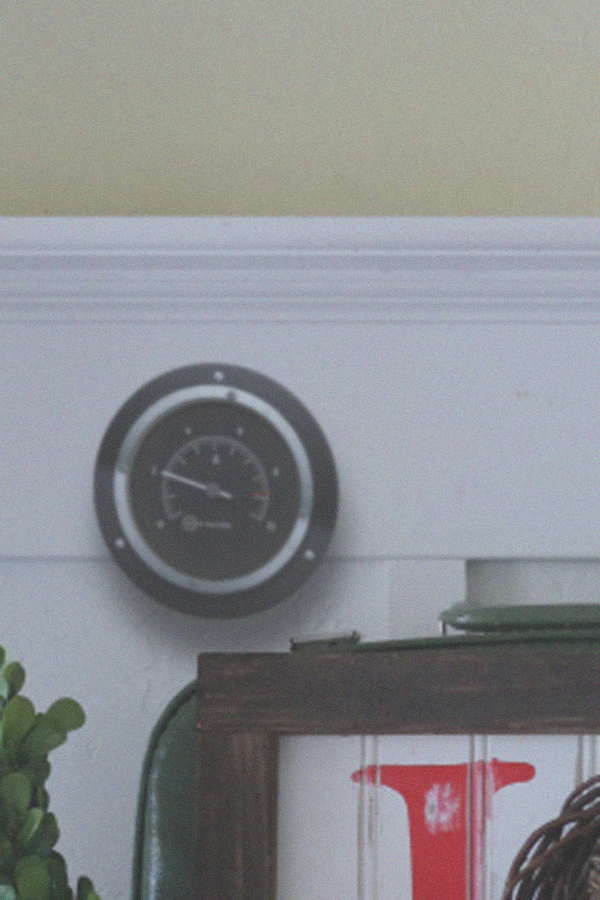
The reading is 2 A
